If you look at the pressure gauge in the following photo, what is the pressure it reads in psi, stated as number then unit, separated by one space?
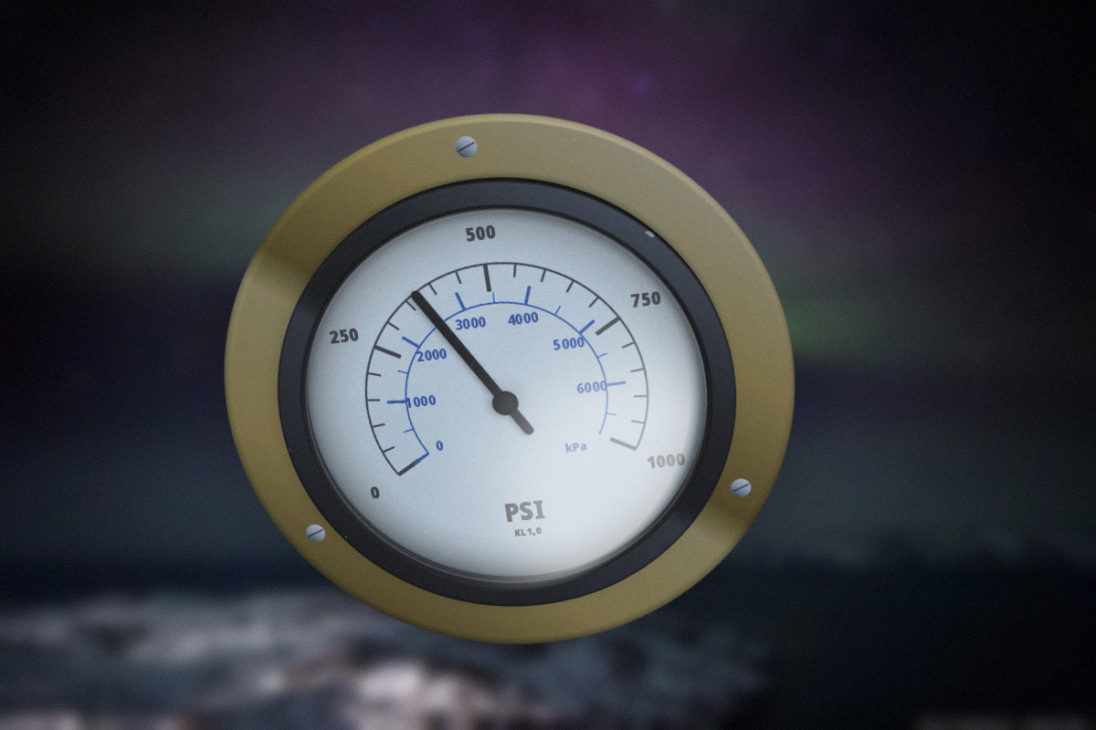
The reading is 375 psi
